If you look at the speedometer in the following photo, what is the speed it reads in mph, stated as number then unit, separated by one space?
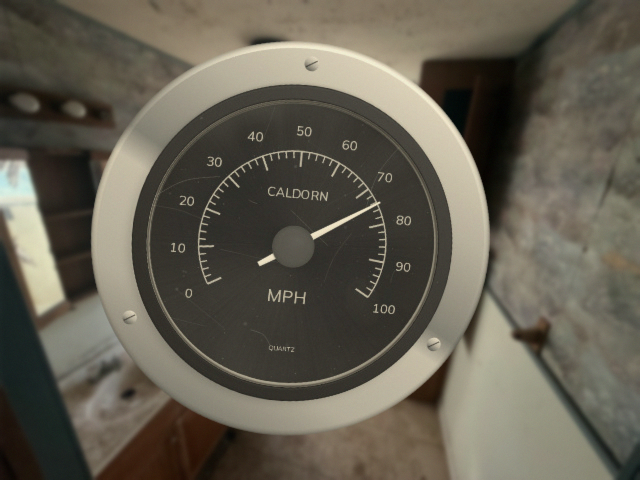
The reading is 74 mph
